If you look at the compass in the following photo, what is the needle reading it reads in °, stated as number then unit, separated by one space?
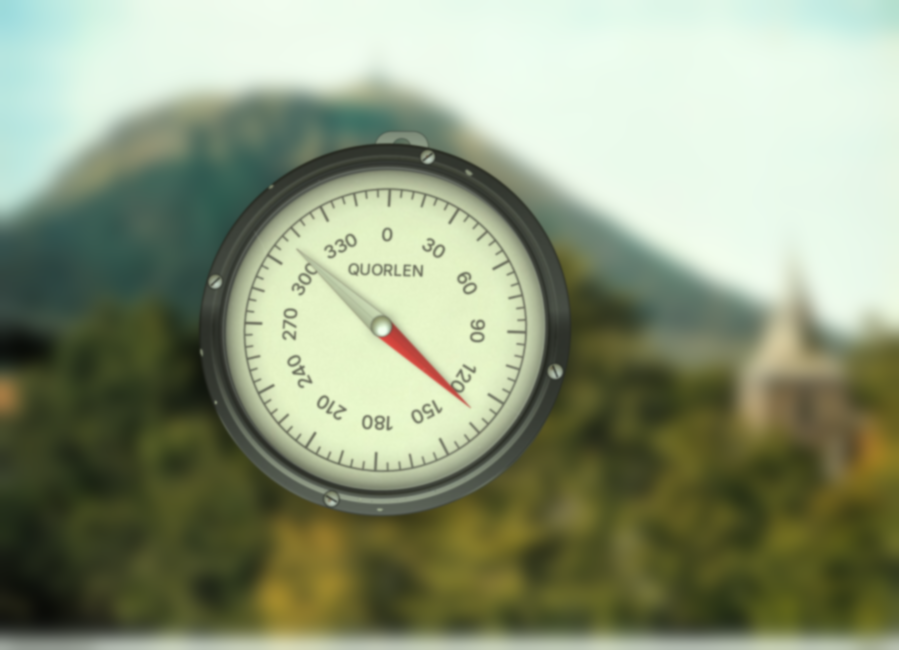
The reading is 130 °
